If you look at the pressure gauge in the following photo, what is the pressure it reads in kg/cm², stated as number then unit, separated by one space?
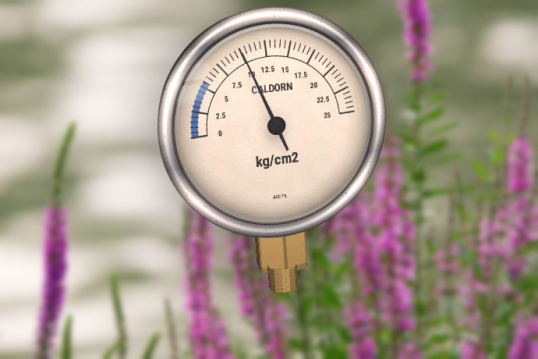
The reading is 10 kg/cm²
